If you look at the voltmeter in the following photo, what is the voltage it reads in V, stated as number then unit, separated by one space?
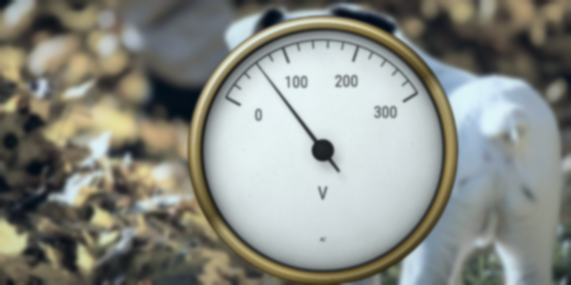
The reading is 60 V
